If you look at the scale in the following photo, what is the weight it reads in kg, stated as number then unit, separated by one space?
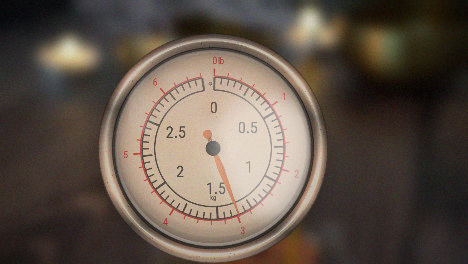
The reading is 1.35 kg
